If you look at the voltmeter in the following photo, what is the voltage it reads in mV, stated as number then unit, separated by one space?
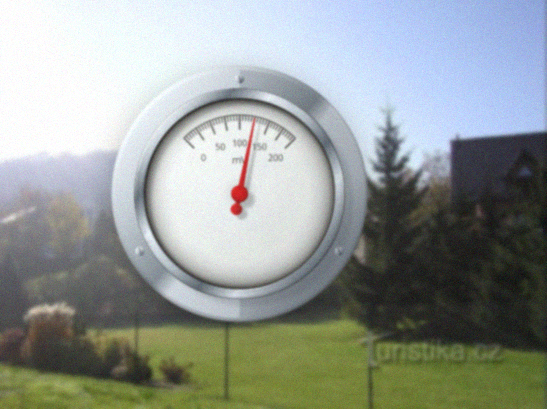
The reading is 125 mV
